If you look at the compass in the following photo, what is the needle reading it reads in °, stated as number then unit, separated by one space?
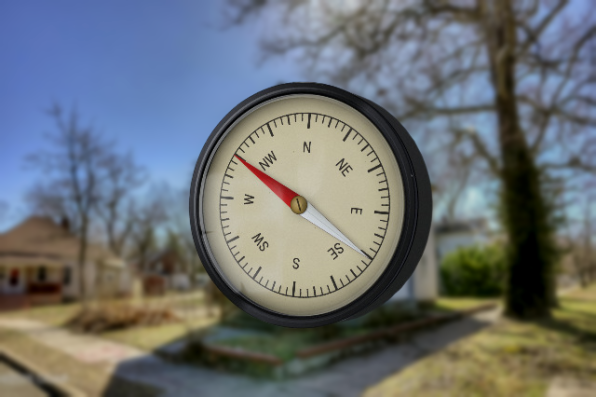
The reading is 300 °
